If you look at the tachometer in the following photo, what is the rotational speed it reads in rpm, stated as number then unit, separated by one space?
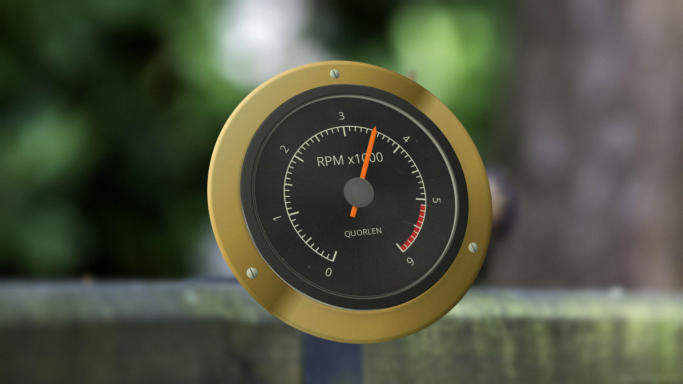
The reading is 3500 rpm
